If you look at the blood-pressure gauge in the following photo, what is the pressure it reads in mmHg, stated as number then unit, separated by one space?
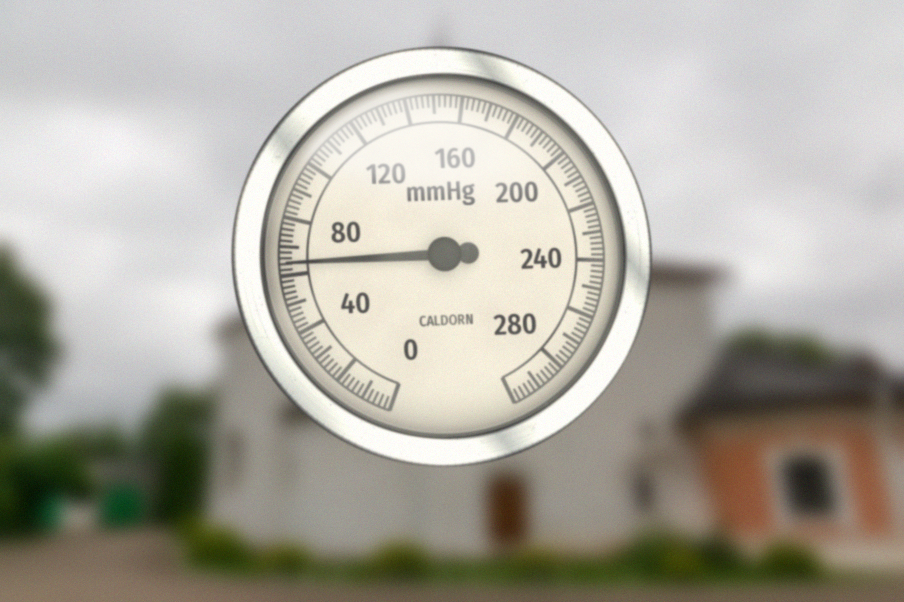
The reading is 64 mmHg
